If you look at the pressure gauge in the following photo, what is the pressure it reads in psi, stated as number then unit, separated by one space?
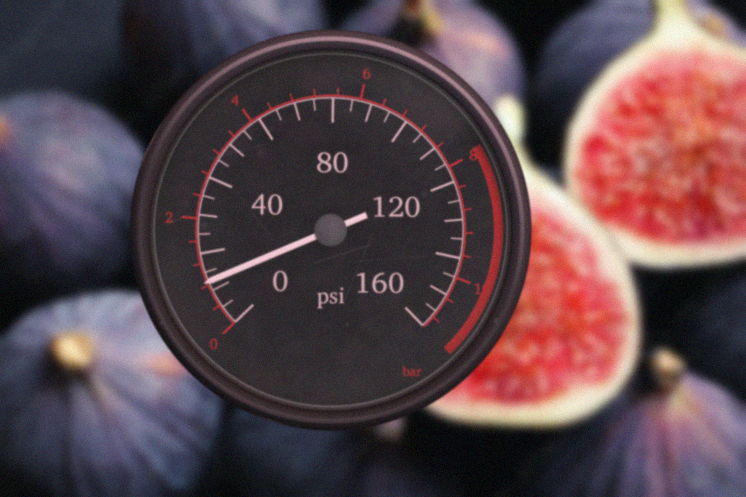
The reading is 12.5 psi
